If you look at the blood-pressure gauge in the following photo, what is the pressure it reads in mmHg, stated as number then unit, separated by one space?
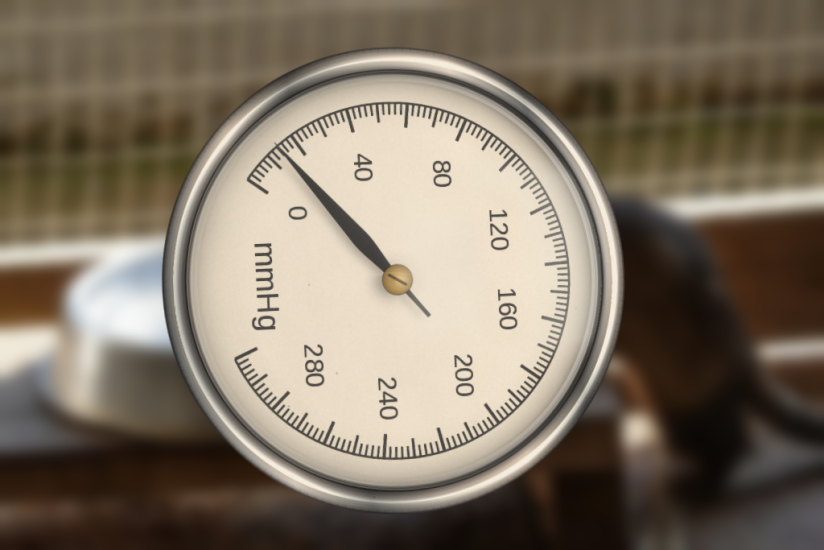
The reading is 14 mmHg
